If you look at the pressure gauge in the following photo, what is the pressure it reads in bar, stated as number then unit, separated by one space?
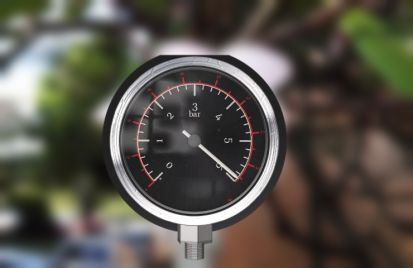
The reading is 5.9 bar
